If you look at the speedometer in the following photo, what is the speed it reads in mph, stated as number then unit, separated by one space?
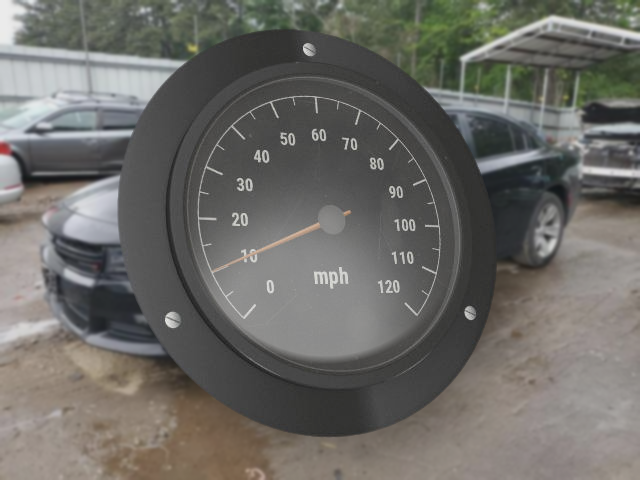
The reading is 10 mph
